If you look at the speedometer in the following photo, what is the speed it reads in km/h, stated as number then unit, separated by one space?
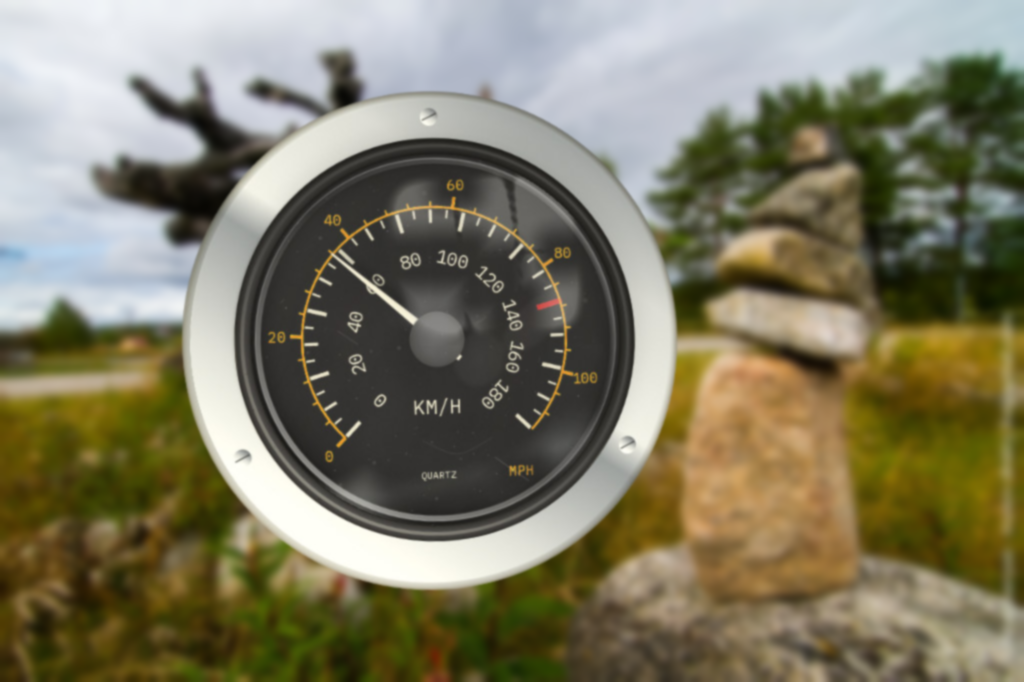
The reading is 57.5 km/h
